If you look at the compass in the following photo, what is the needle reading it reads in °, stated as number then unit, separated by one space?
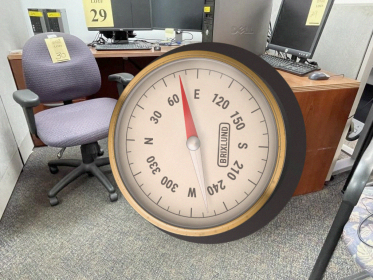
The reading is 75 °
